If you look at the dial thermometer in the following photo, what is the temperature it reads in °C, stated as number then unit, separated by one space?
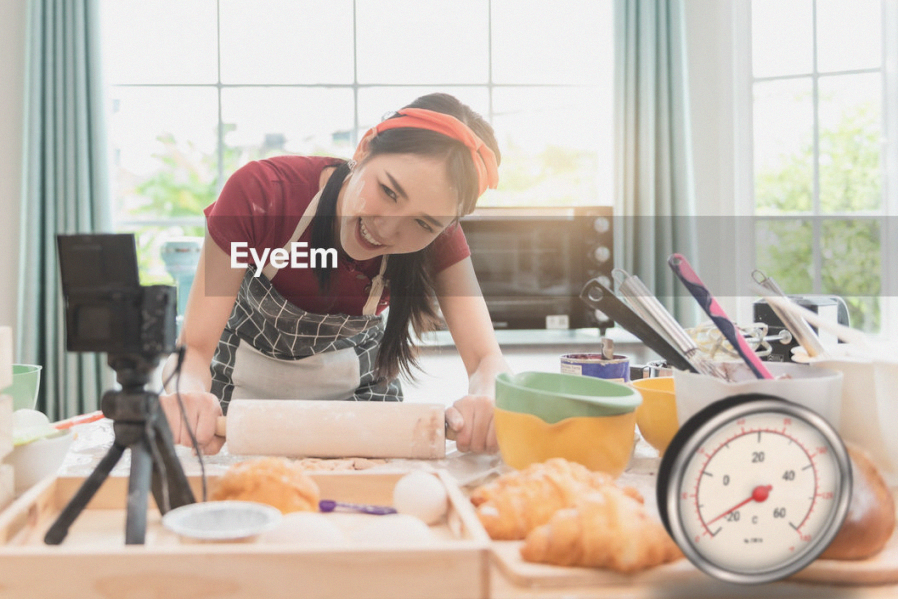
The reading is -15 °C
